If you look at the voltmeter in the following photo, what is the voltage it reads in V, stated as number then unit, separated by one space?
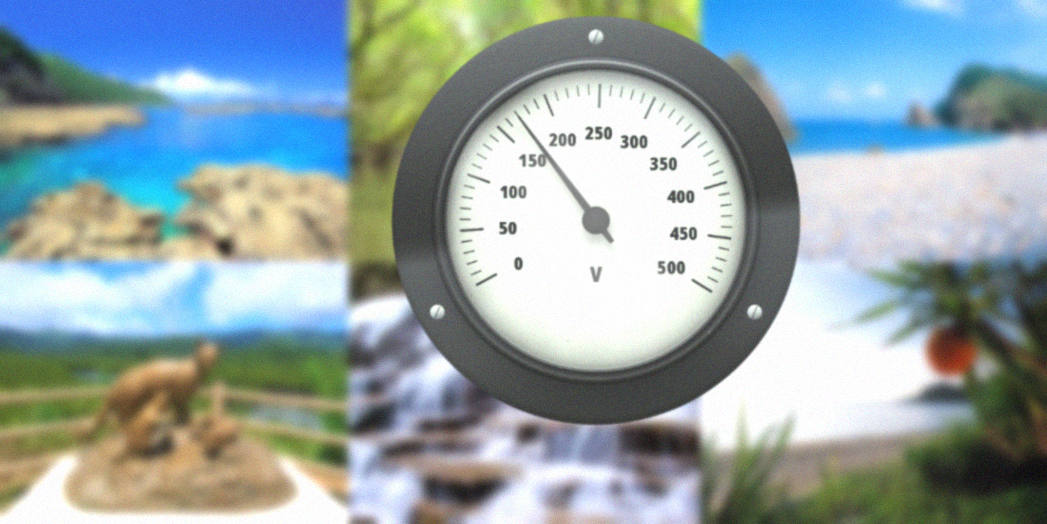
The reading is 170 V
